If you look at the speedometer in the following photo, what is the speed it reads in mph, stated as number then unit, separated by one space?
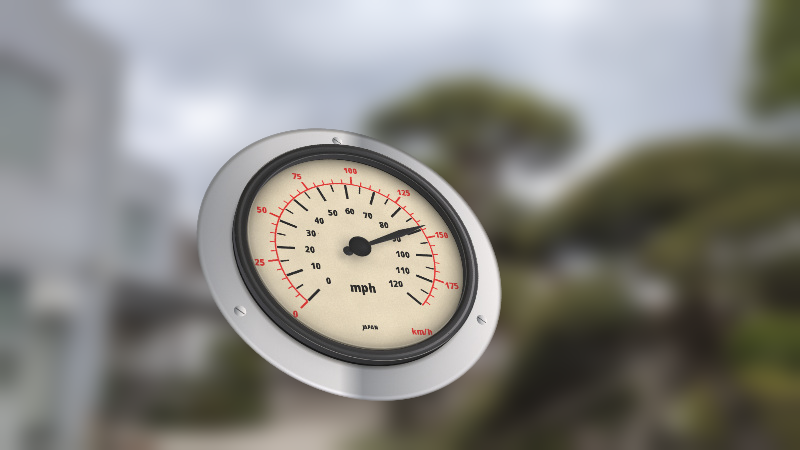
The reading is 90 mph
